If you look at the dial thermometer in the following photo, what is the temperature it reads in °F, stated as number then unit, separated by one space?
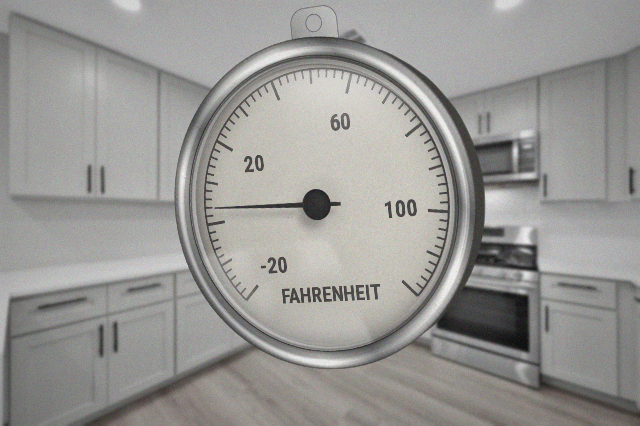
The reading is 4 °F
